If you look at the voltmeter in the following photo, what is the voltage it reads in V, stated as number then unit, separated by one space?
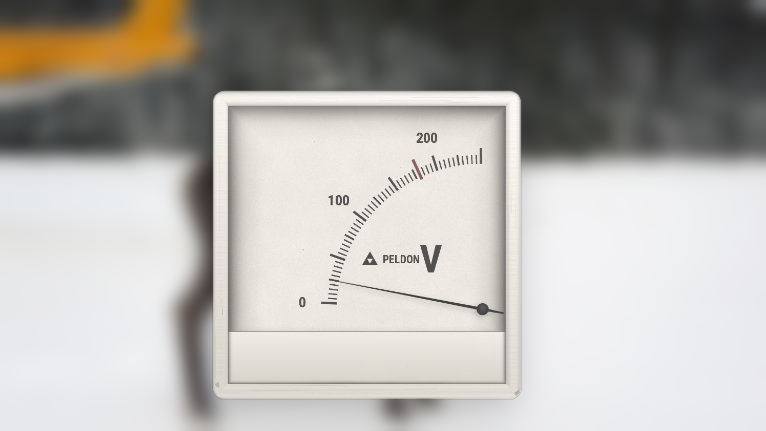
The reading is 25 V
